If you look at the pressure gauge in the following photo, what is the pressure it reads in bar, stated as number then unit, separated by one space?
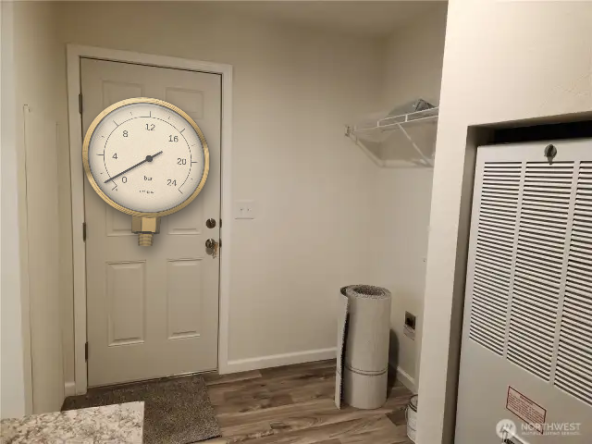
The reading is 1 bar
